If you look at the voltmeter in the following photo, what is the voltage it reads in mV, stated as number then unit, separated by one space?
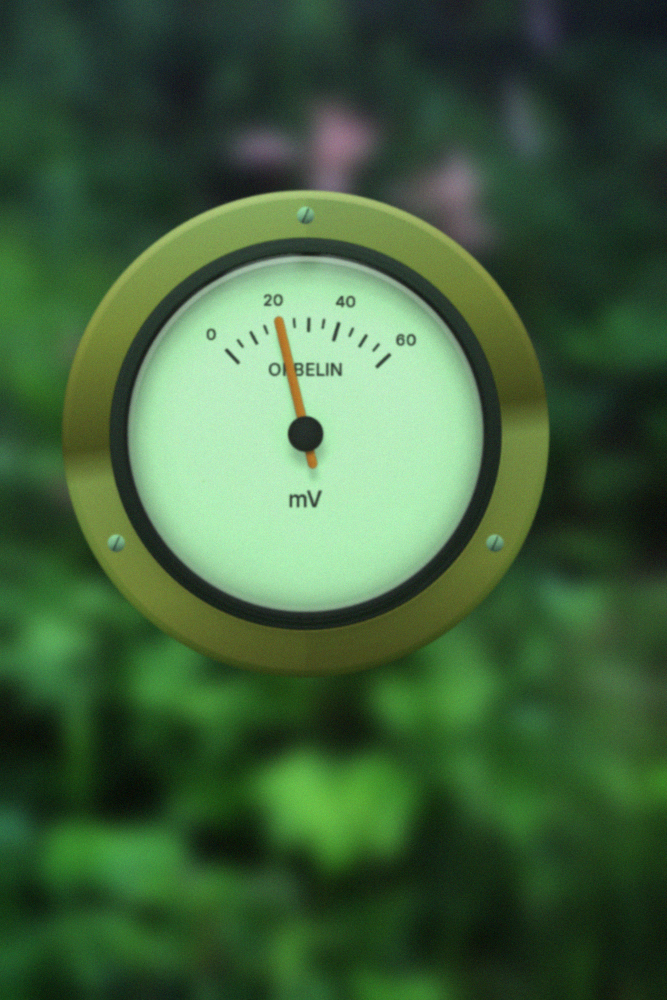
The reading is 20 mV
